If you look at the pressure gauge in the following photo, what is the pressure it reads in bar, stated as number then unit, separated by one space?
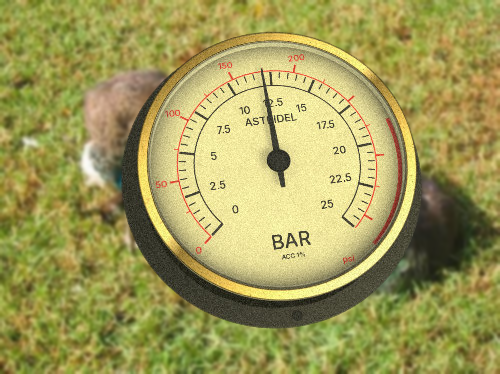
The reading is 12 bar
